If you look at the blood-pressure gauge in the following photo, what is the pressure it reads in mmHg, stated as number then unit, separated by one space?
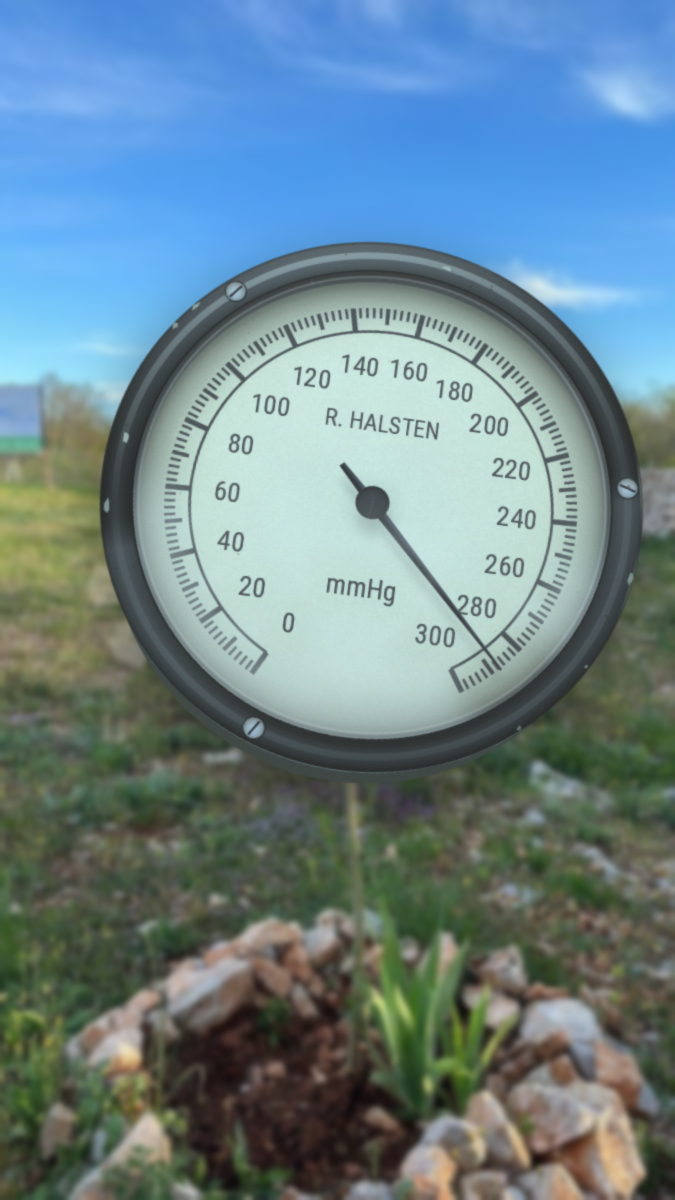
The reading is 288 mmHg
